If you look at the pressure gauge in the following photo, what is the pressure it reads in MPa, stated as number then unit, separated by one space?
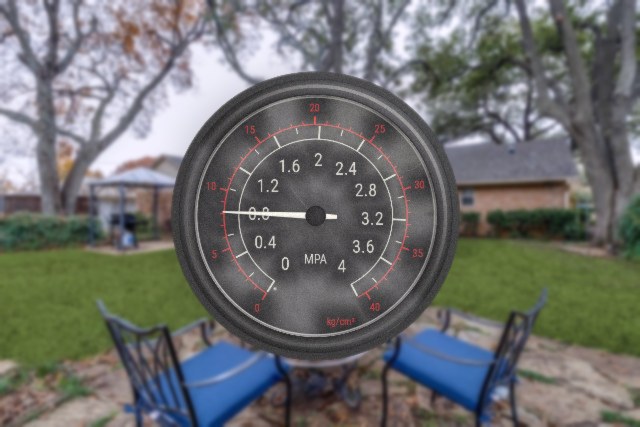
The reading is 0.8 MPa
